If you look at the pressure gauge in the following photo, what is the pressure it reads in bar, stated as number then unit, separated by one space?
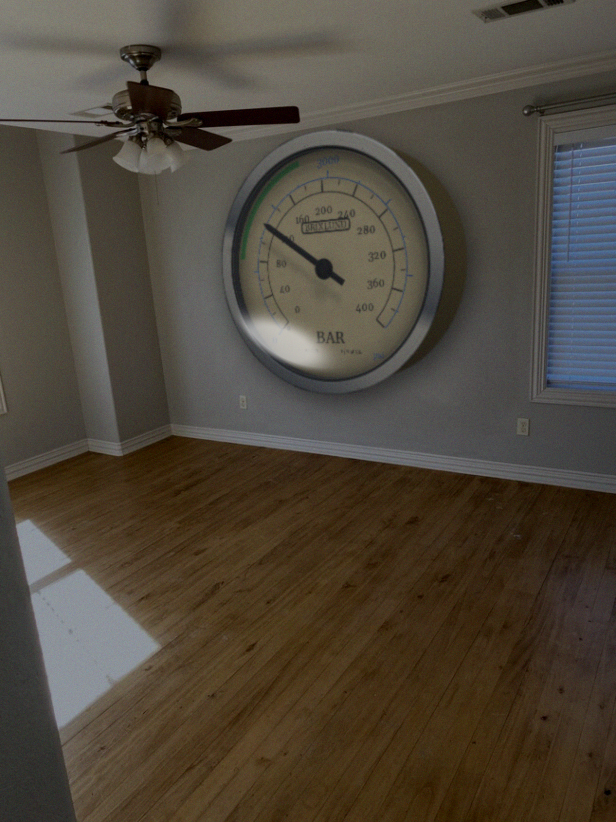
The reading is 120 bar
